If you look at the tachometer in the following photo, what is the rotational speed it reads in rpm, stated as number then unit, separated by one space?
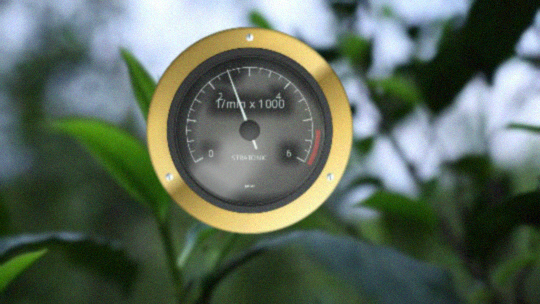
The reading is 2500 rpm
